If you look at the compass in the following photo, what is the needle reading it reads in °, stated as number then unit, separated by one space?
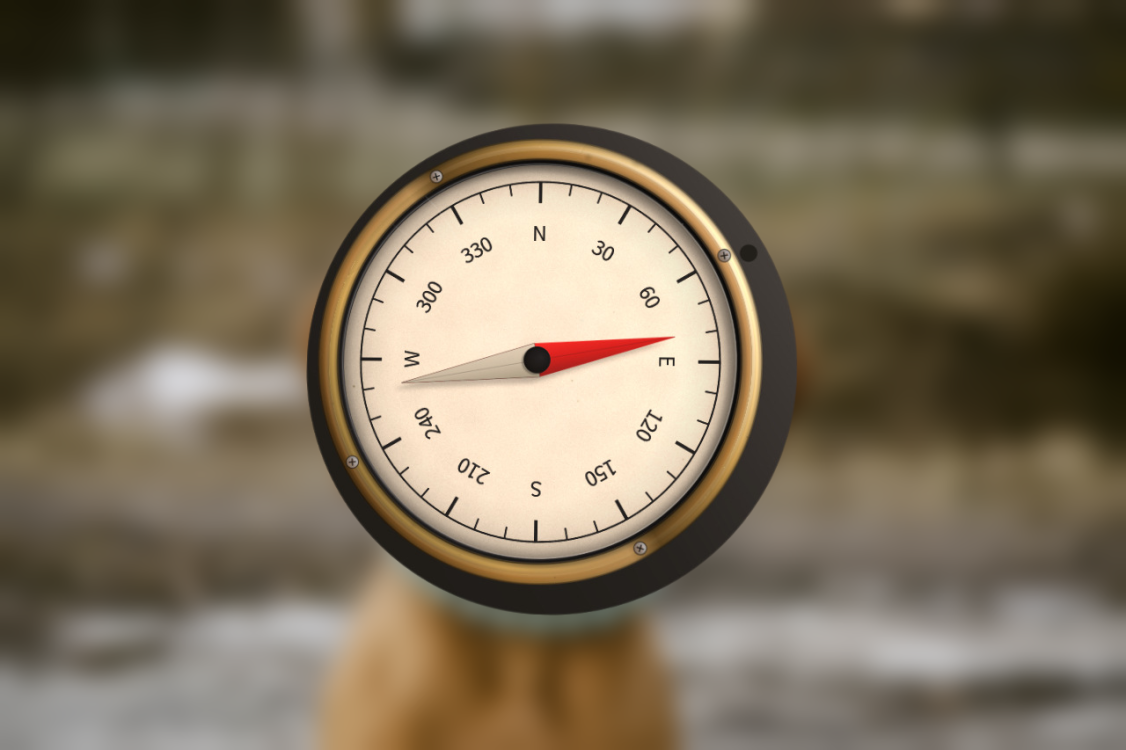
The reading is 80 °
